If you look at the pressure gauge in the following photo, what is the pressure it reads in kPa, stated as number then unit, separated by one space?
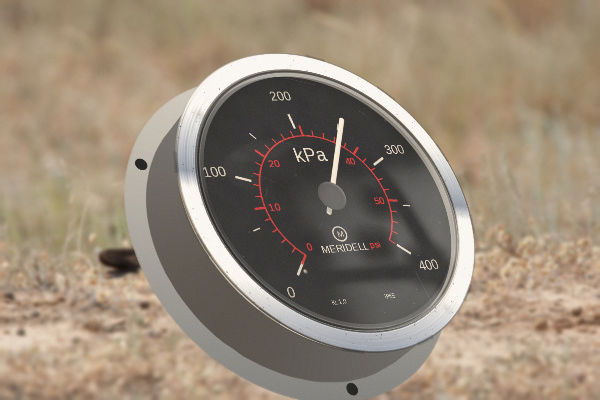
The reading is 250 kPa
